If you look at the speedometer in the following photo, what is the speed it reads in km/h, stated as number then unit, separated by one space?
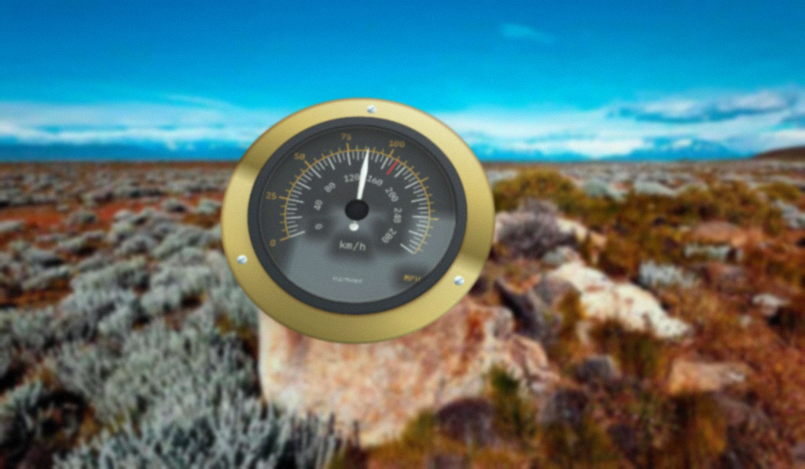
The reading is 140 km/h
